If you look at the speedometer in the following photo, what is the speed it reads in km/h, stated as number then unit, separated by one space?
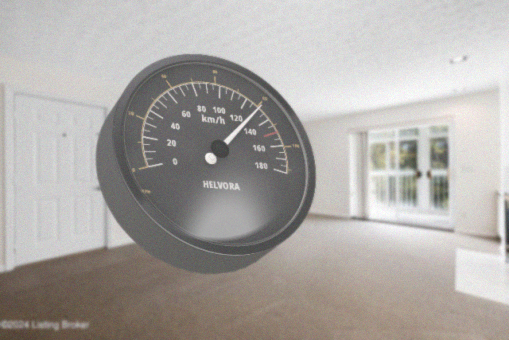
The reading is 130 km/h
